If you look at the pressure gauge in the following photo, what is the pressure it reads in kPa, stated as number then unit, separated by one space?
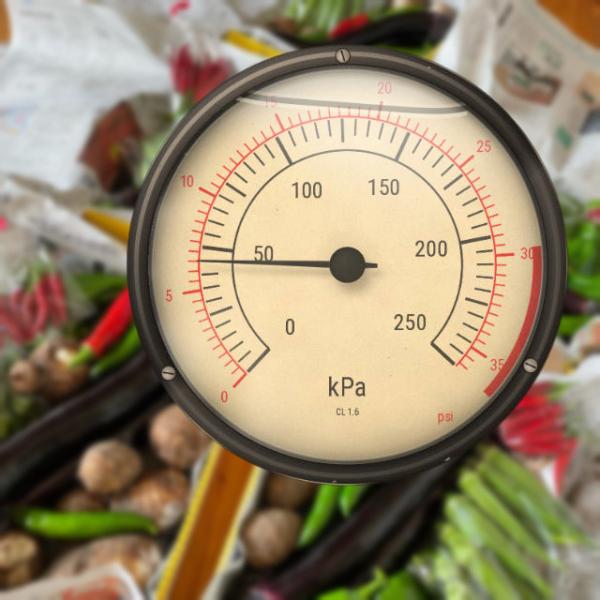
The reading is 45 kPa
